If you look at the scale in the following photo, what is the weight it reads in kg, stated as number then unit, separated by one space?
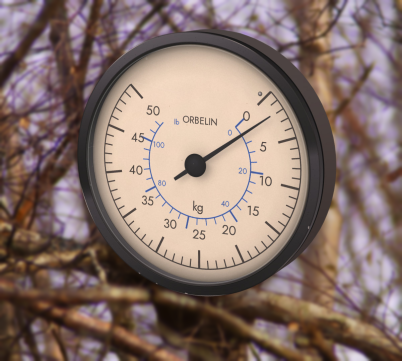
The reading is 2 kg
